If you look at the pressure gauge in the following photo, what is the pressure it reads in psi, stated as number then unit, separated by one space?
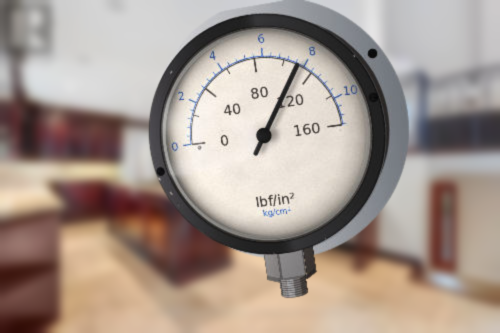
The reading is 110 psi
